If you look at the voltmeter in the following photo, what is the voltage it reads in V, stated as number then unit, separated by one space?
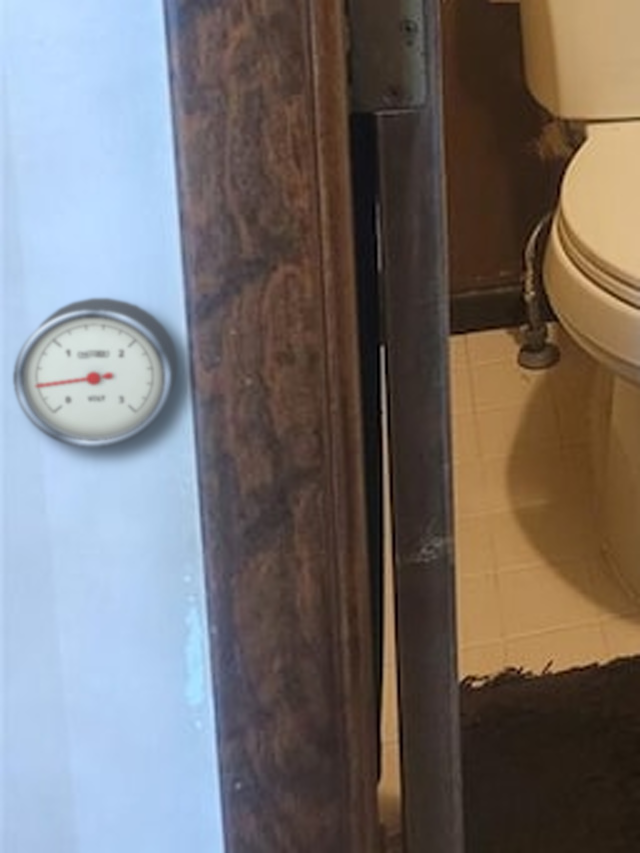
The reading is 0.4 V
